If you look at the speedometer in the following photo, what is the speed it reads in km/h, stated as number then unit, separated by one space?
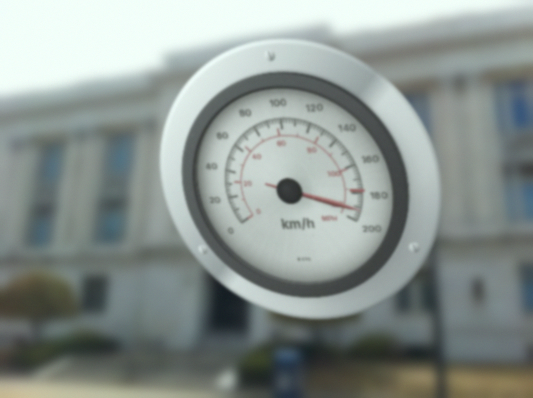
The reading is 190 km/h
